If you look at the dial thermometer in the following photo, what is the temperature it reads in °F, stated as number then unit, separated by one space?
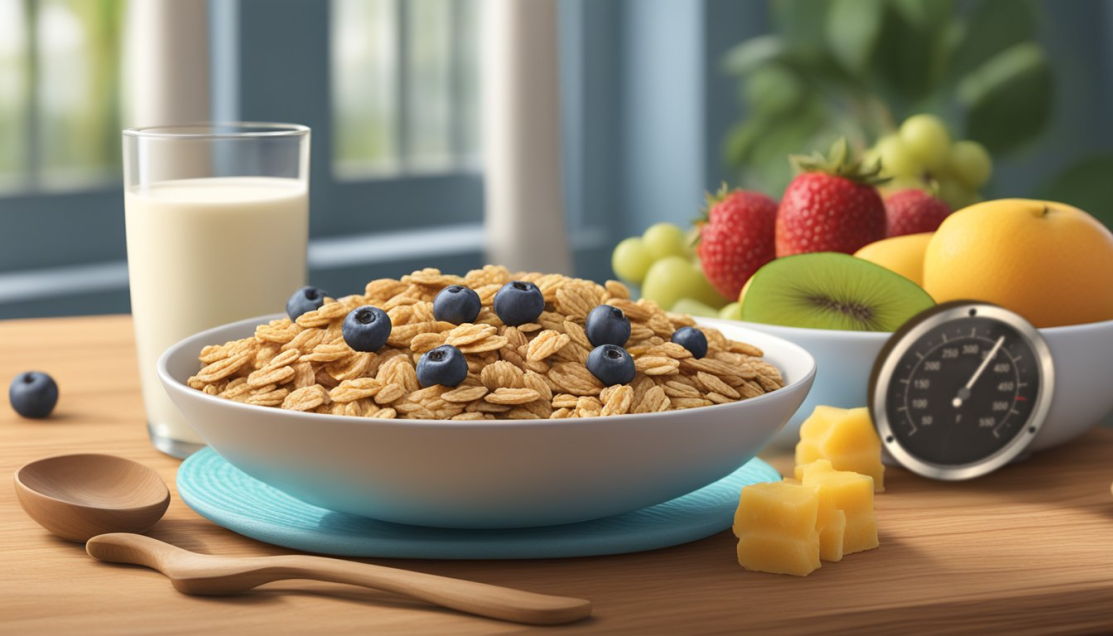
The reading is 350 °F
